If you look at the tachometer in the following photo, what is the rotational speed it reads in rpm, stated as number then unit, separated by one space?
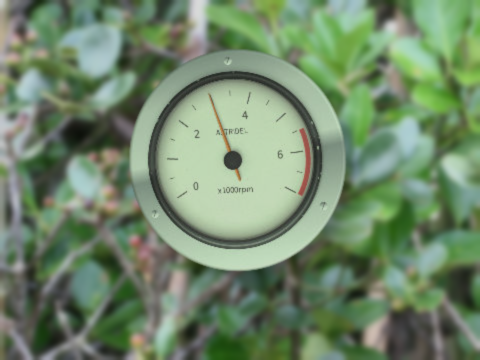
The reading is 3000 rpm
